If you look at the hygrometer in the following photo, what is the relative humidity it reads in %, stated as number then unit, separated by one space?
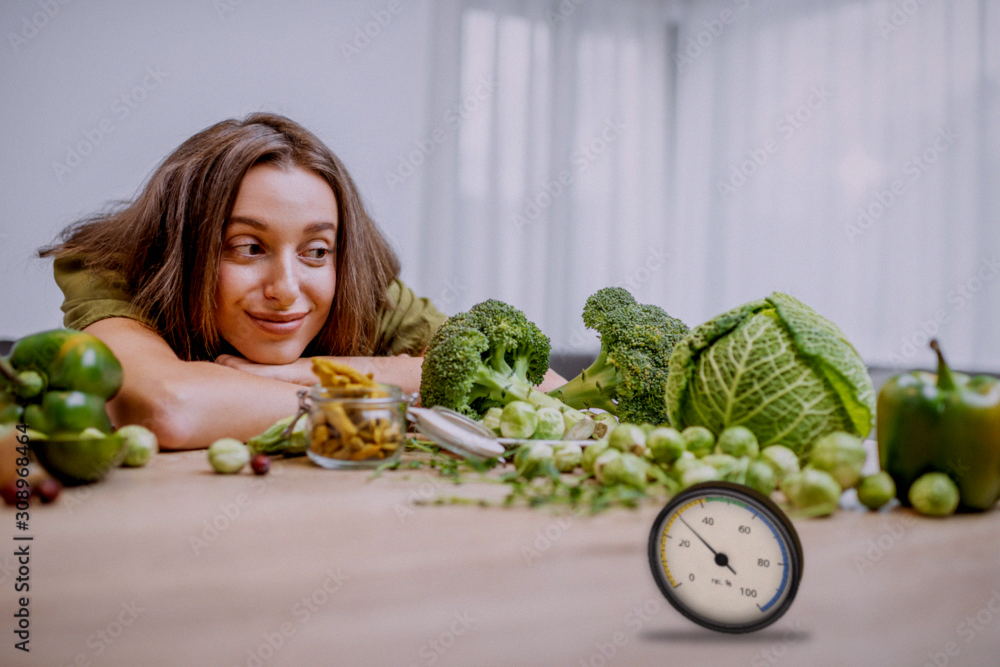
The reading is 30 %
